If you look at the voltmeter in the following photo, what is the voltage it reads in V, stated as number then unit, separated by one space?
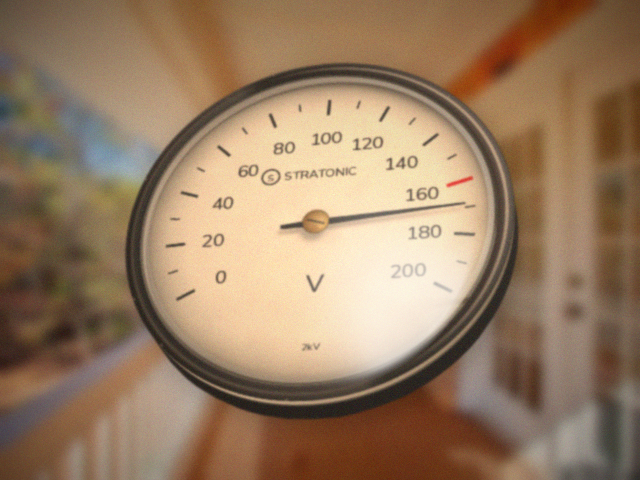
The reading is 170 V
